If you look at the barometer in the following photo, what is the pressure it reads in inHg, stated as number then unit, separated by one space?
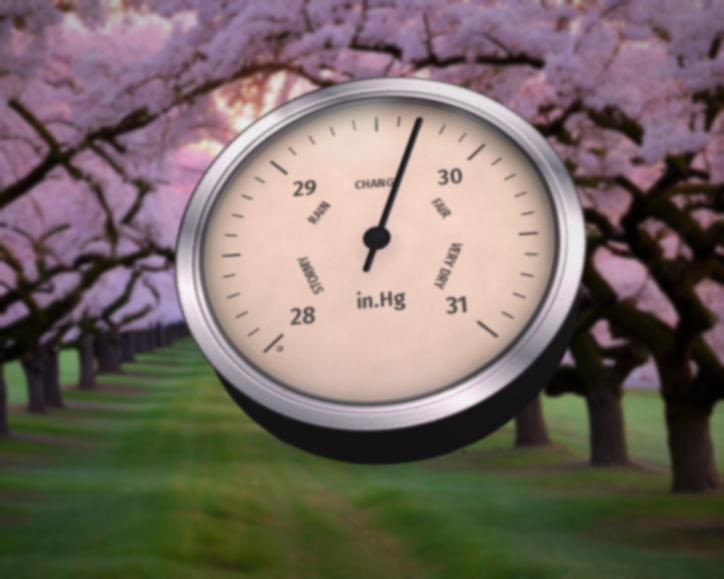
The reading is 29.7 inHg
